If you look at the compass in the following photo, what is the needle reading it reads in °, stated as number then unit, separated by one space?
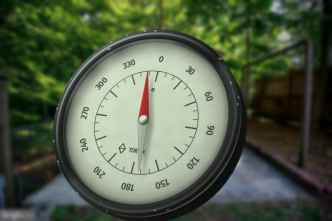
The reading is 350 °
